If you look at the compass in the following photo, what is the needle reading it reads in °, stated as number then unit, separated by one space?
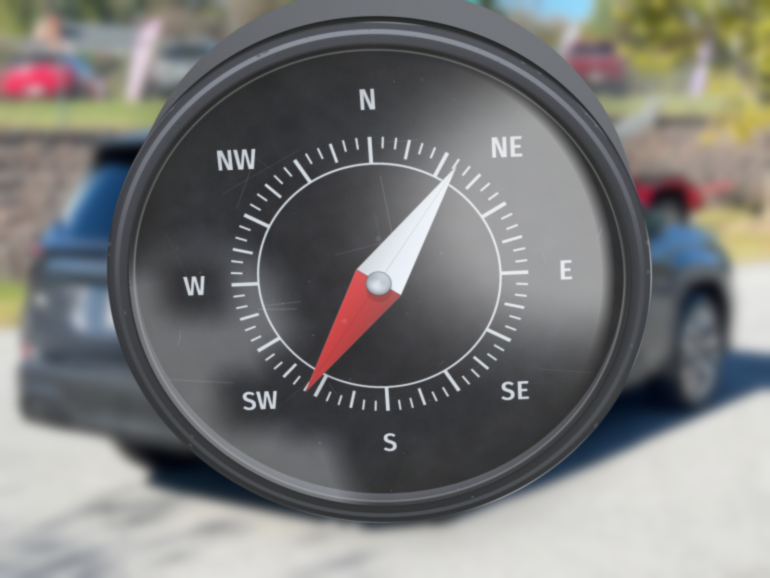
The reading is 215 °
